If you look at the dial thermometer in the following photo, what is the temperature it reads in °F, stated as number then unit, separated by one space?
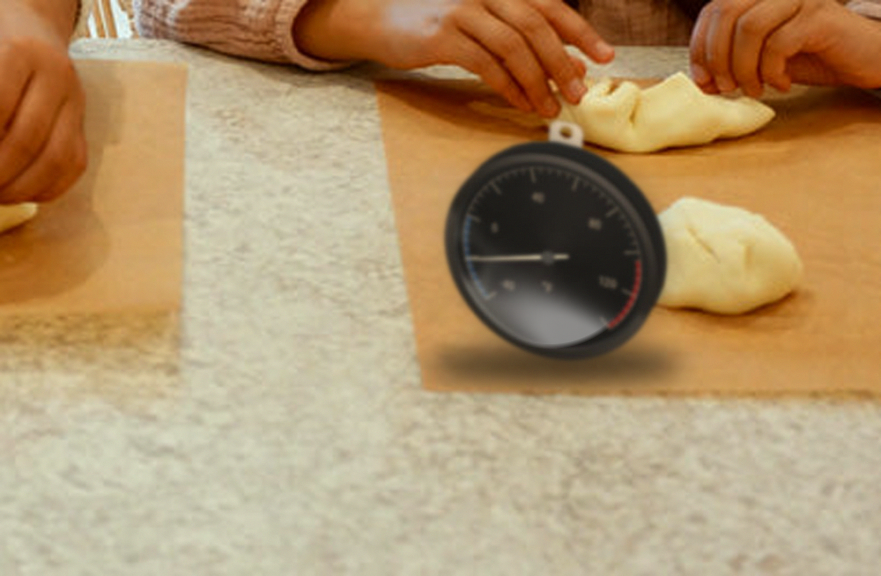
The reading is -20 °F
